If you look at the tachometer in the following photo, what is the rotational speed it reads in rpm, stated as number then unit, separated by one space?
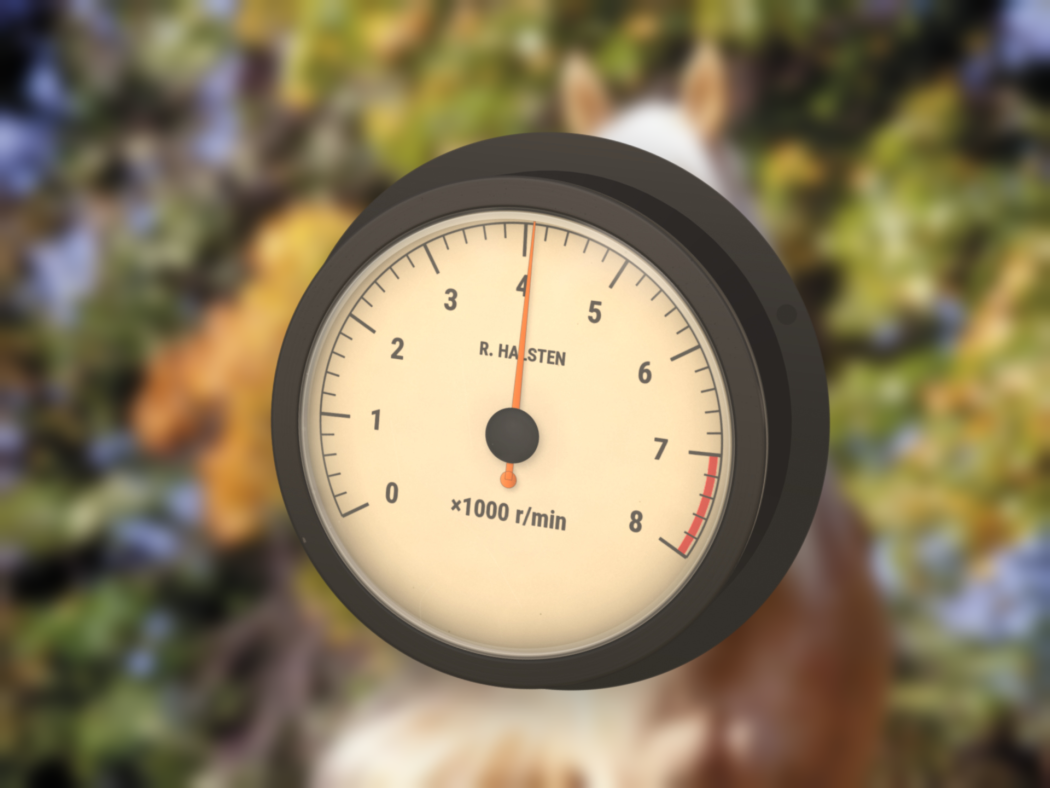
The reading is 4100 rpm
